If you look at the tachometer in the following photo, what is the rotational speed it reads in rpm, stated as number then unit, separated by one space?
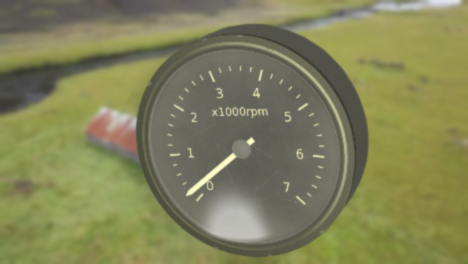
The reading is 200 rpm
